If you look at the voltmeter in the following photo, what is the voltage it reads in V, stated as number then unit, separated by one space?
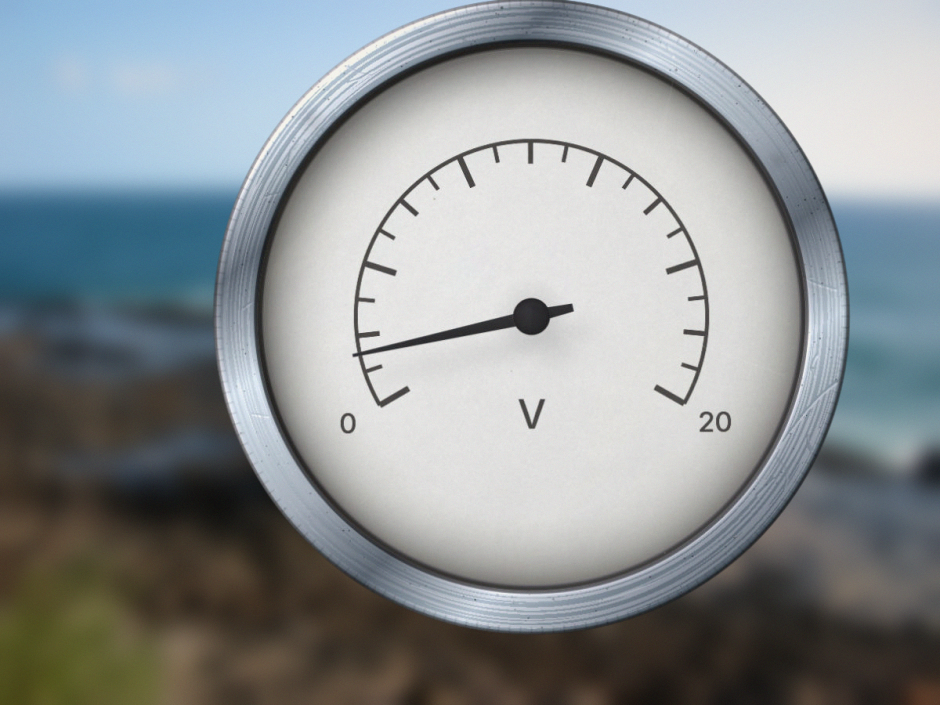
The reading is 1.5 V
